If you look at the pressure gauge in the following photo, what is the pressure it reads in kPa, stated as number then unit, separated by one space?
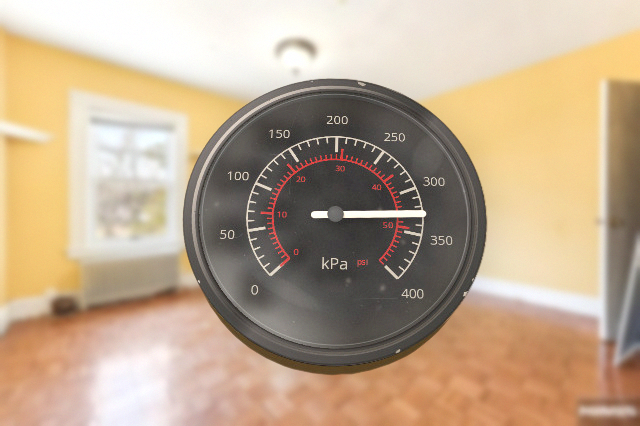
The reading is 330 kPa
